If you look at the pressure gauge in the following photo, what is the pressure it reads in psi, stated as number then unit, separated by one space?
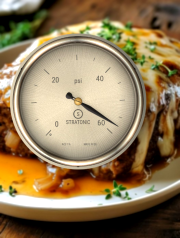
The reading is 57.5 psi
